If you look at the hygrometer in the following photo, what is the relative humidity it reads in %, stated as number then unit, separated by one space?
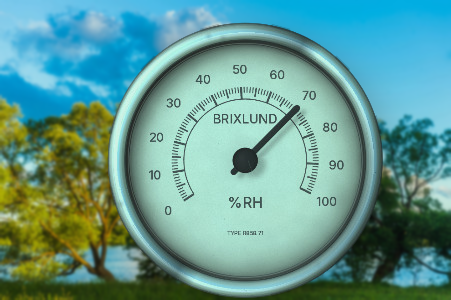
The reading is 70 %
